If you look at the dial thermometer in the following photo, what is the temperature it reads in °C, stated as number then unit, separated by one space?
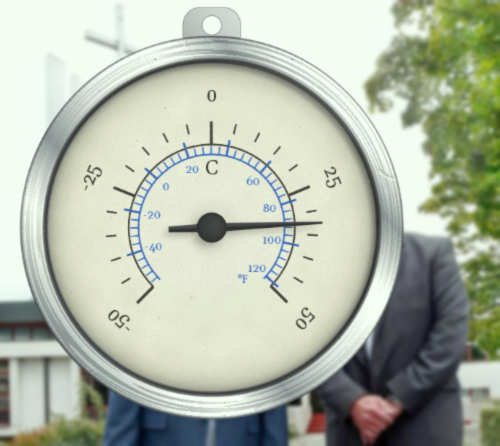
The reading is 32.5 °C
